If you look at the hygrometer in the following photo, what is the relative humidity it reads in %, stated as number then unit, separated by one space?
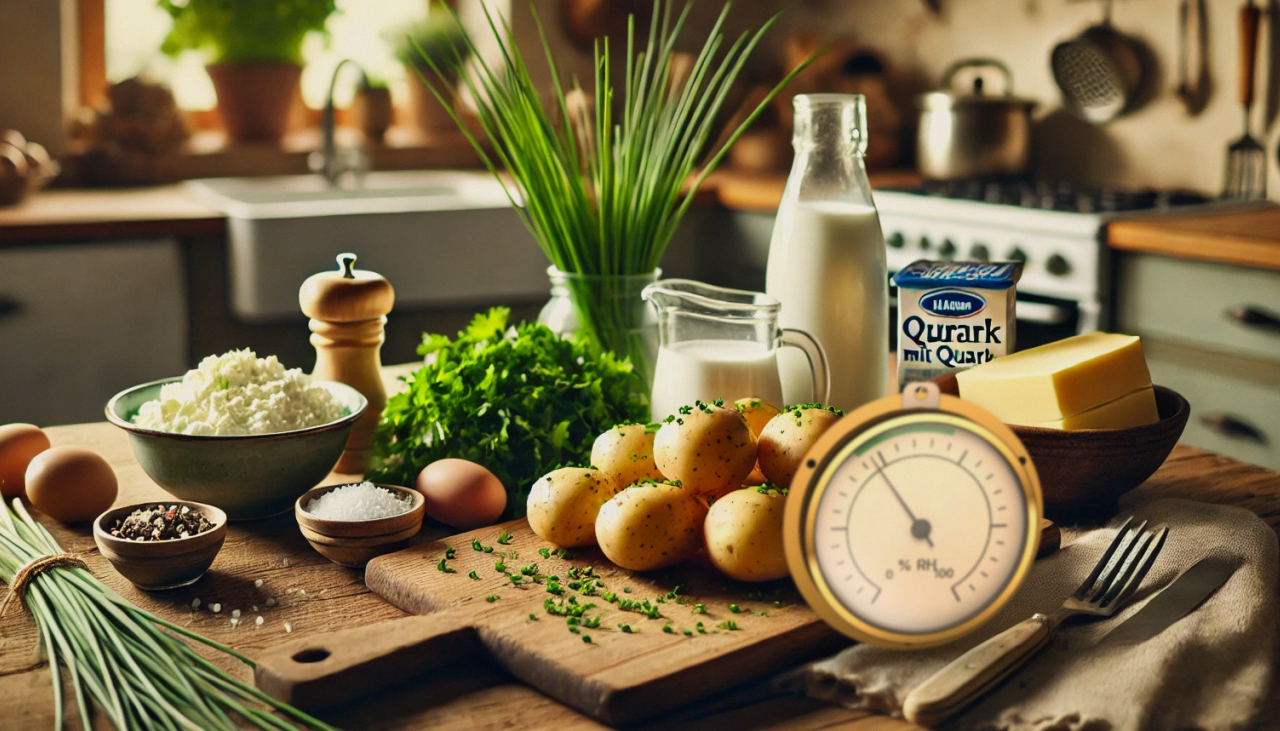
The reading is 38 %
